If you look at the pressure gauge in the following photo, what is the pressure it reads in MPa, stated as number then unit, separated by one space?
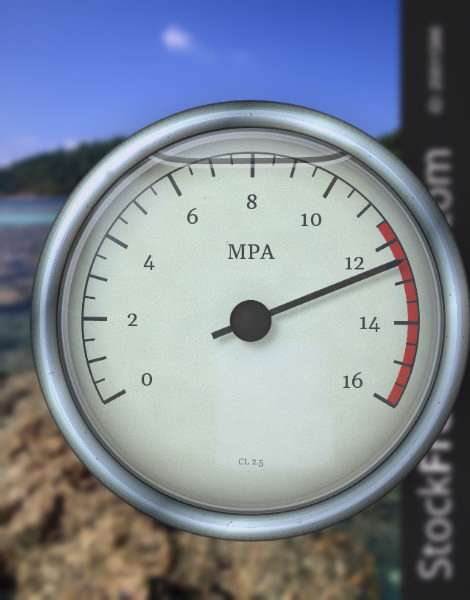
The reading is 12.5 MPa
